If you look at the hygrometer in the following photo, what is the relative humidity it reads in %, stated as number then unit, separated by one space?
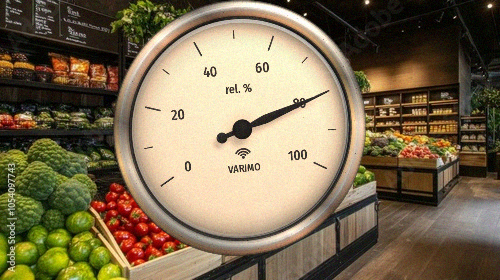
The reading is 80 %
